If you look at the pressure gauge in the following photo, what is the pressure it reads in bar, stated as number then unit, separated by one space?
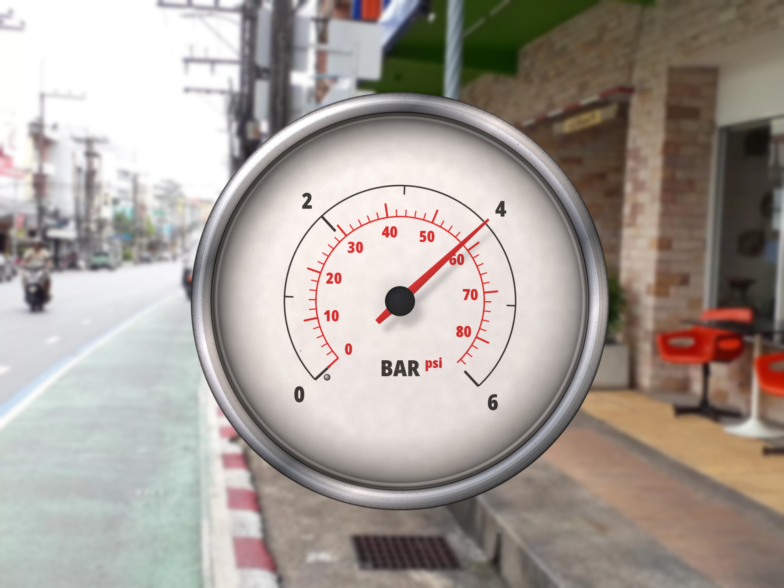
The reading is 4 bar
